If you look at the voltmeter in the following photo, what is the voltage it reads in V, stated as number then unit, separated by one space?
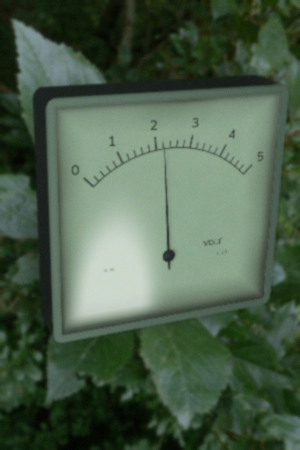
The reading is 2.2 V
